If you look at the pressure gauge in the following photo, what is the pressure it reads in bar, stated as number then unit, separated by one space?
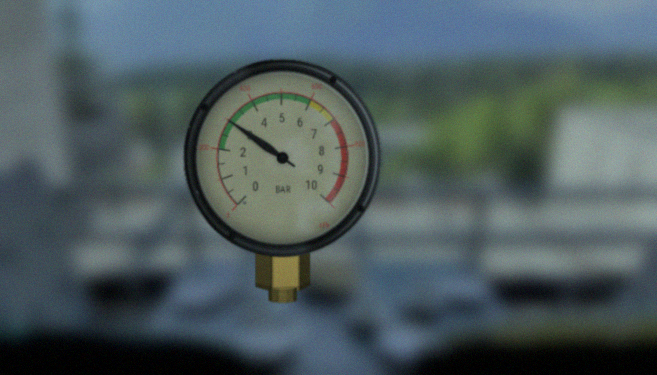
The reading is 3 bar
